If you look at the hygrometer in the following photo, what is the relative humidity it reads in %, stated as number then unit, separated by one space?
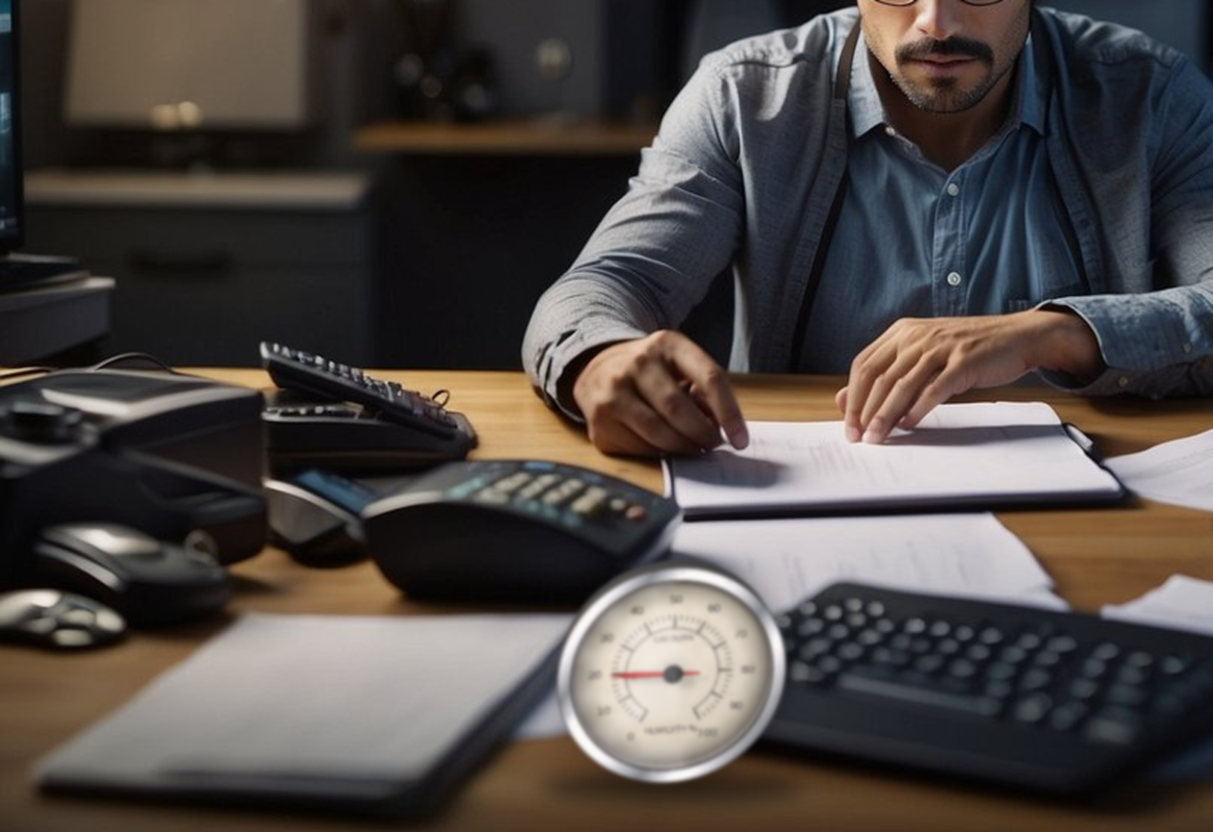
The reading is 20 %
